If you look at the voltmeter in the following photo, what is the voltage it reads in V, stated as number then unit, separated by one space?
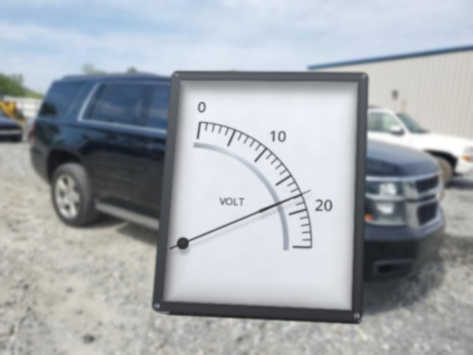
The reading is 18 V
